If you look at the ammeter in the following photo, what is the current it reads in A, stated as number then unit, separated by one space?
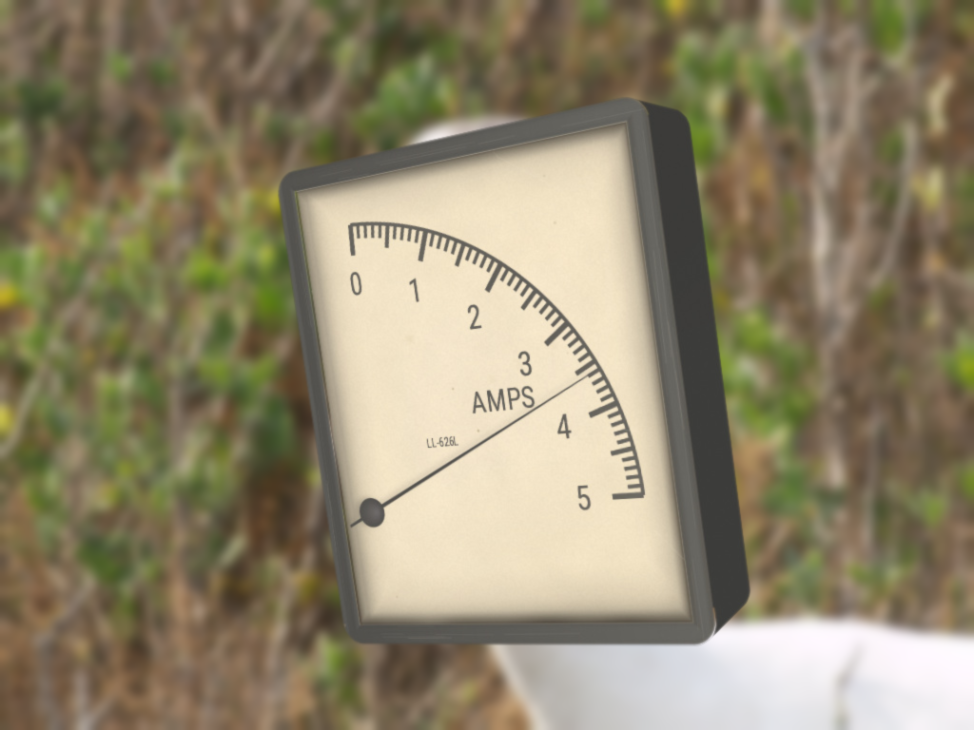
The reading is 3.6 A
